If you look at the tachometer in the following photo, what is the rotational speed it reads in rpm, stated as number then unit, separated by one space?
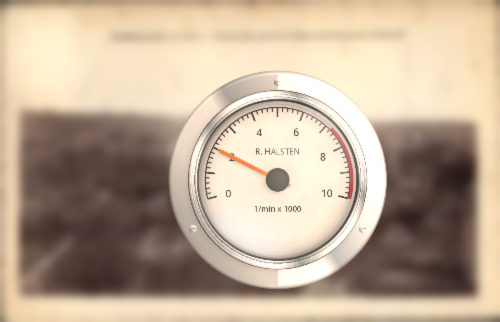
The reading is 2000 rpm
